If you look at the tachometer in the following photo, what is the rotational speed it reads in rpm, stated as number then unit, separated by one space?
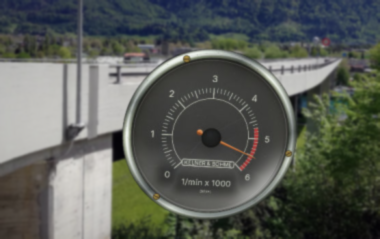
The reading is 5500 rpm
